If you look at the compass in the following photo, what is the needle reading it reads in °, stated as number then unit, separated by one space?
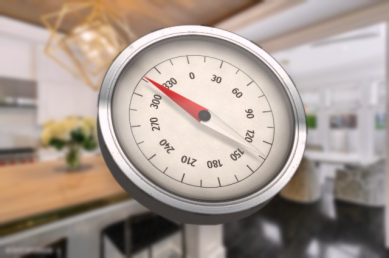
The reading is 315 °
